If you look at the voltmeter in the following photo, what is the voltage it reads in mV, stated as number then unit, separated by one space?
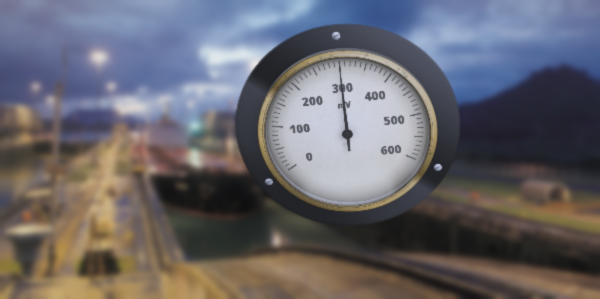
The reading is 300 mV
